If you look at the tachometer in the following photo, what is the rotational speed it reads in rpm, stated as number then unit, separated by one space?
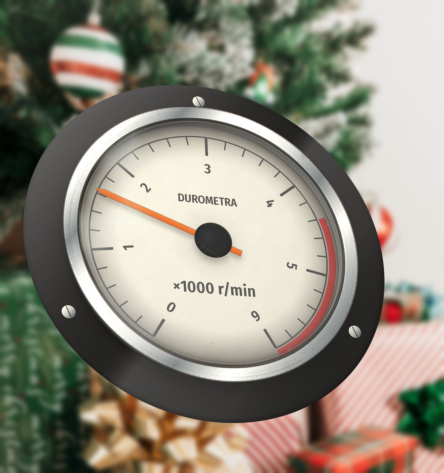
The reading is 1600 rpm
